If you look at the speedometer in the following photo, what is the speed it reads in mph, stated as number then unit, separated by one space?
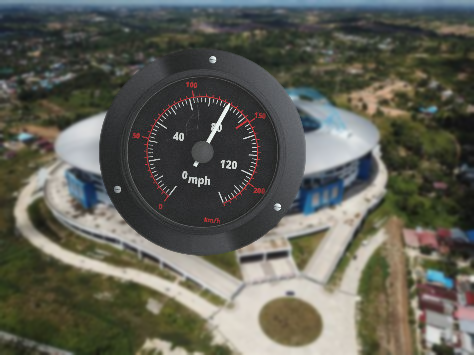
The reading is 80 mph
